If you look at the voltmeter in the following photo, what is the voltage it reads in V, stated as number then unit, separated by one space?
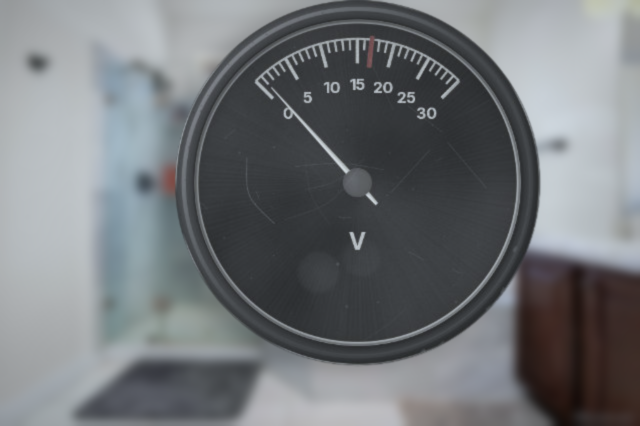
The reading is 1 V
